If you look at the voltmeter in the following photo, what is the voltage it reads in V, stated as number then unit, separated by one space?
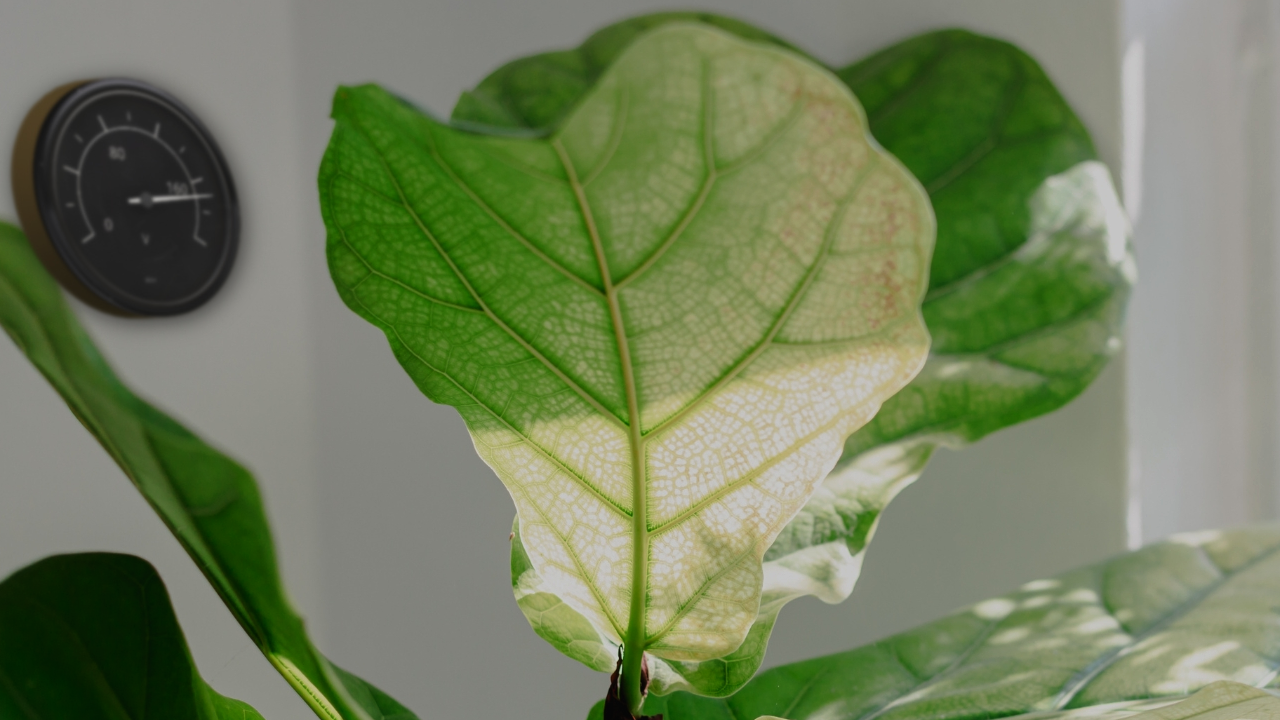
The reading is 170 V
